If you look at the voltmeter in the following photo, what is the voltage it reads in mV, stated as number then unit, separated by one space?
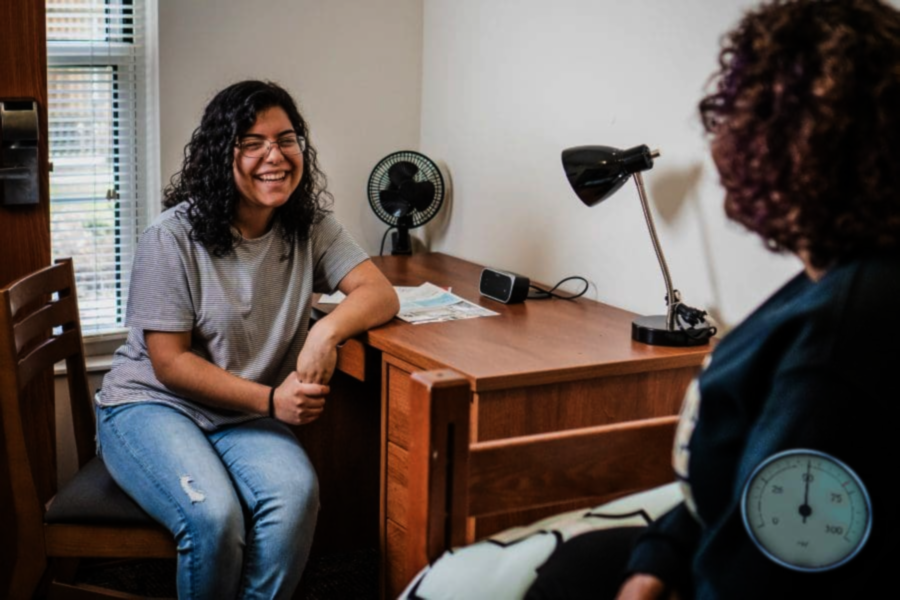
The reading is 50 mV
